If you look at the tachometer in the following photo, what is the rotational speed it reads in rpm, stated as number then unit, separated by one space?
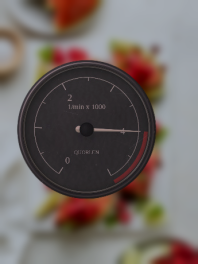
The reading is 4000 rpm
